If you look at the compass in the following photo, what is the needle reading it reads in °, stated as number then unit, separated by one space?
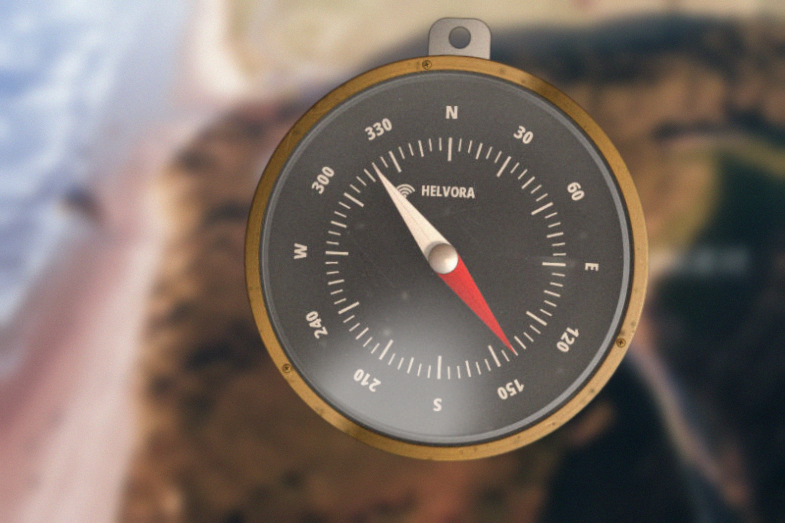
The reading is 140 °
